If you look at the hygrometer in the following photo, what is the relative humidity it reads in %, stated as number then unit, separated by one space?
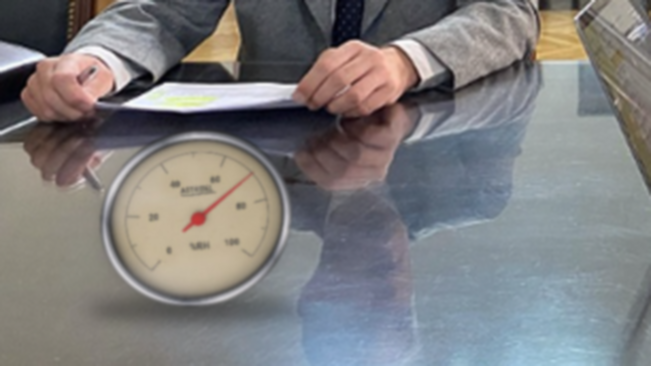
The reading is 70 %
